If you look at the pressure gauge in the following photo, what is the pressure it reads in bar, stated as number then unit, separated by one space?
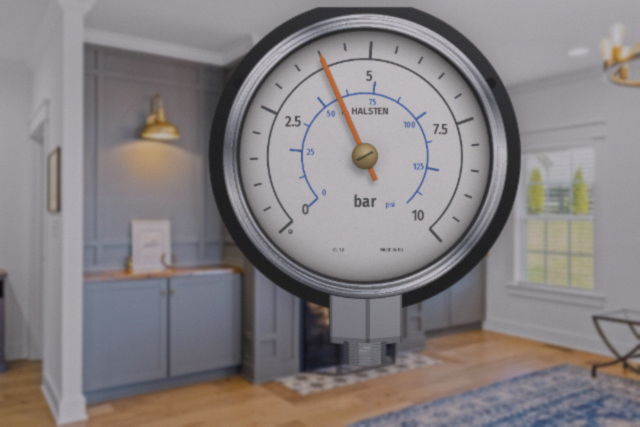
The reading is 4 bar
